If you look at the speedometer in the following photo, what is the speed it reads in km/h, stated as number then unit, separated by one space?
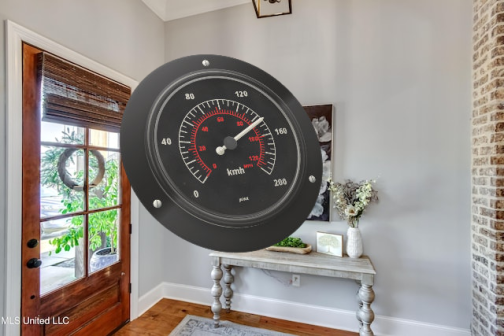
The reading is 145 km/h
